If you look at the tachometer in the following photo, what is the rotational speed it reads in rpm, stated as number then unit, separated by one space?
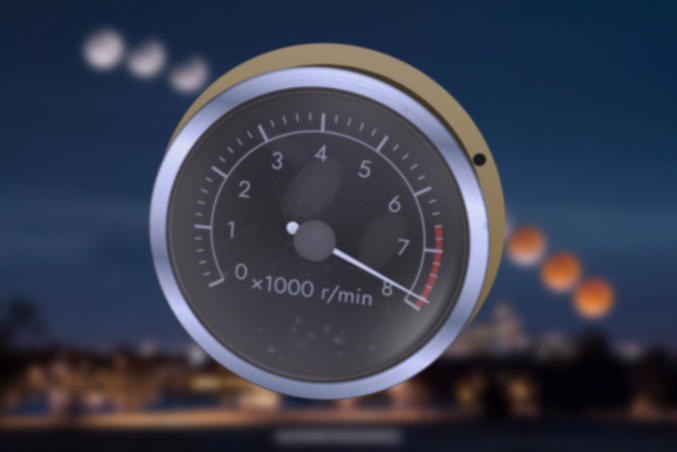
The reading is 7800 rpm
